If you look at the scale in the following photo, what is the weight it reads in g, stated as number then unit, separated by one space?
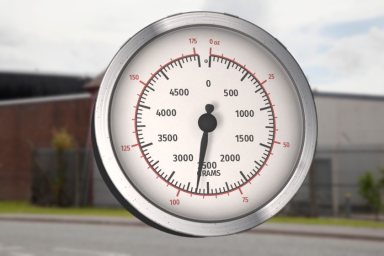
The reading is 2650 g
